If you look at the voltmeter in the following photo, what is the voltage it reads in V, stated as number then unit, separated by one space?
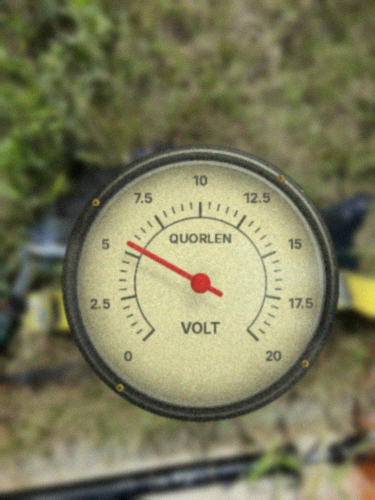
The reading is 5.5 V
